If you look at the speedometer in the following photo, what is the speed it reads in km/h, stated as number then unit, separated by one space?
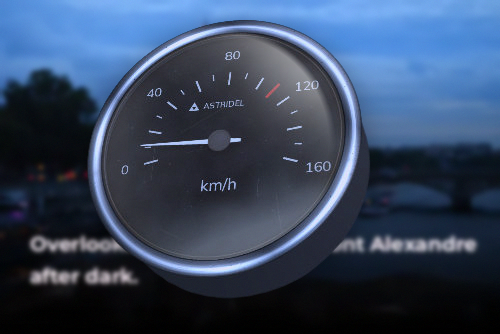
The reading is 10 km/h
